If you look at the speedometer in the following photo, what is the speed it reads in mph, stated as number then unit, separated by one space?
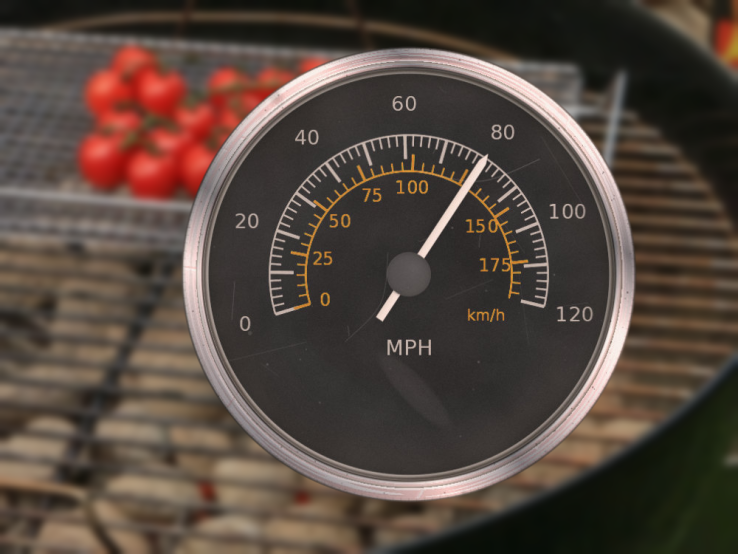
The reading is 80 mph
